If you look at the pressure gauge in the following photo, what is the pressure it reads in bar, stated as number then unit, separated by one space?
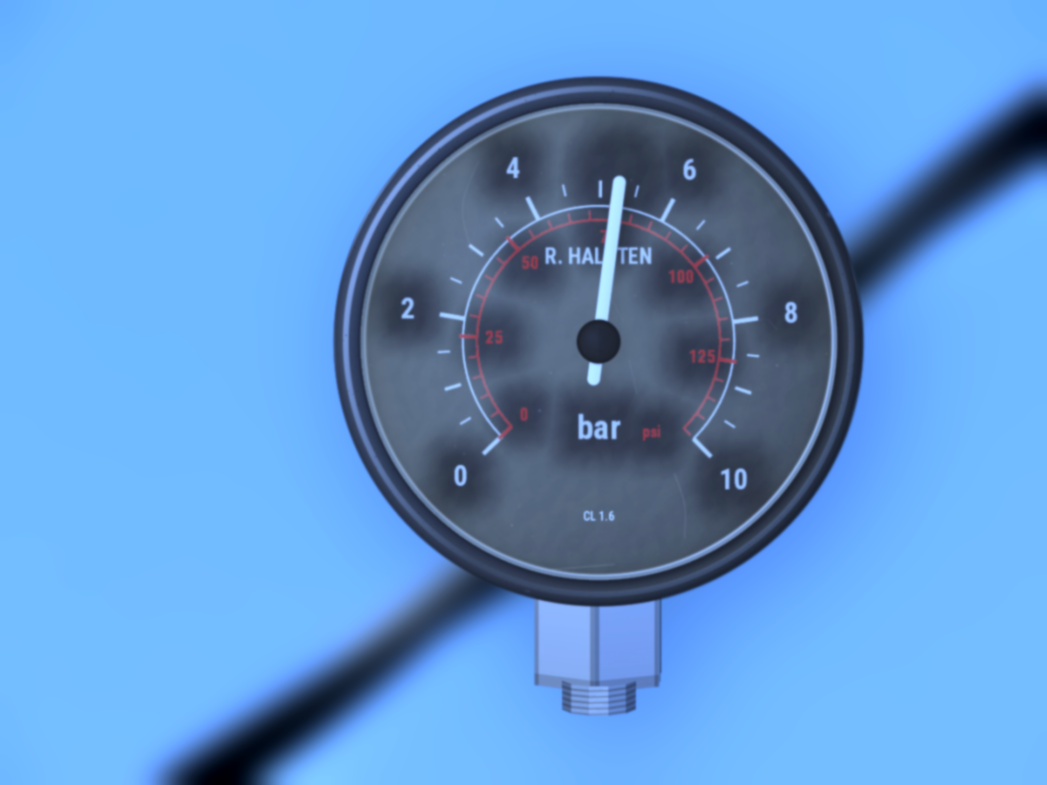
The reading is 5.25 bar
